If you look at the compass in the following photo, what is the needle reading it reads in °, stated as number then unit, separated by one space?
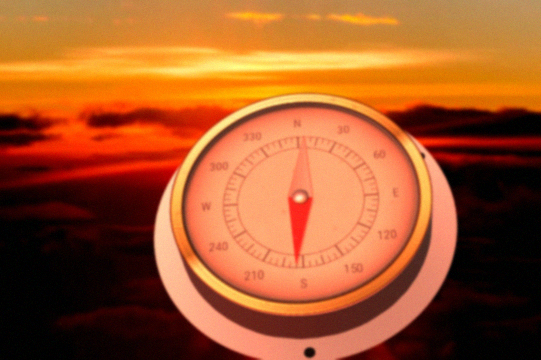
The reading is 185 °
